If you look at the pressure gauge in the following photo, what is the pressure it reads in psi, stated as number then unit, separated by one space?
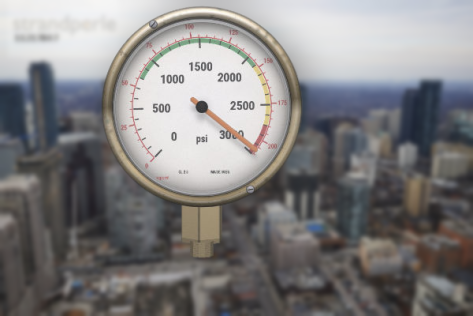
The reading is 2950 psi
